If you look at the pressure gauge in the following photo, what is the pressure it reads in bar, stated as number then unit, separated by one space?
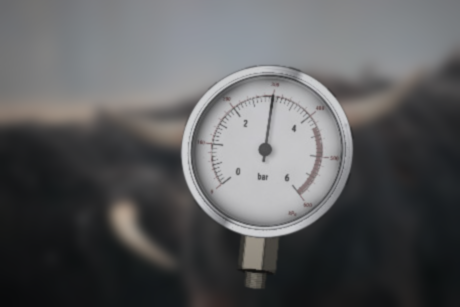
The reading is 3 bar
